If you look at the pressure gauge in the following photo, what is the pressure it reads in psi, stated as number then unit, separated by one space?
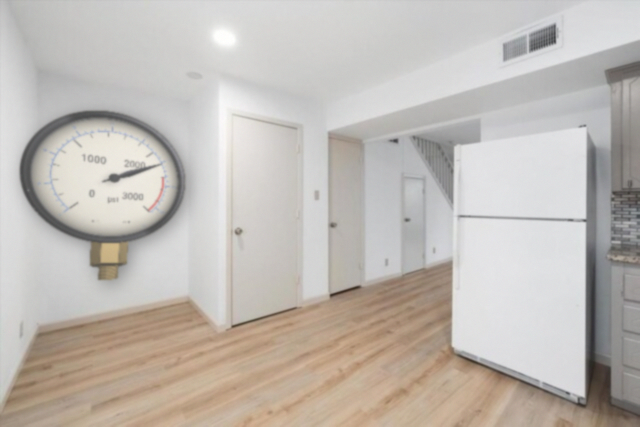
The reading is 2200 psi
